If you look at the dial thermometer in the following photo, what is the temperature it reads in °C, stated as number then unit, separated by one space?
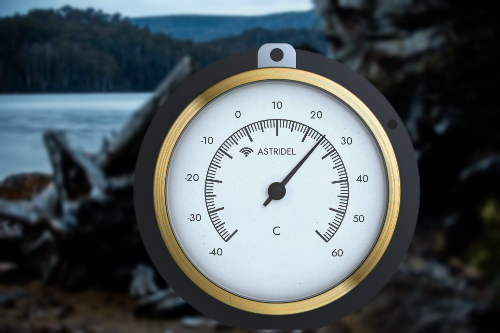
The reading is 25 °C
